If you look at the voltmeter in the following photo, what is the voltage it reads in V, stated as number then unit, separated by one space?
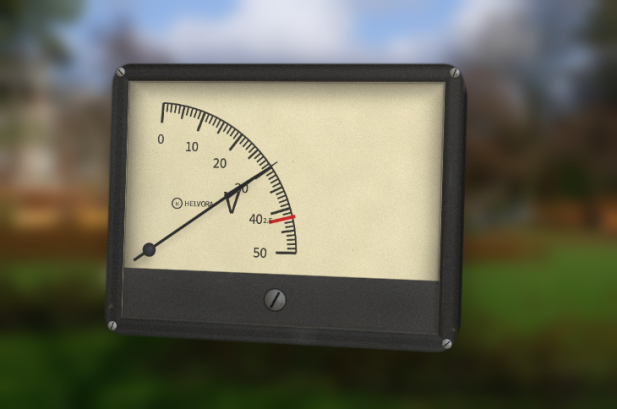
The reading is 30 V
